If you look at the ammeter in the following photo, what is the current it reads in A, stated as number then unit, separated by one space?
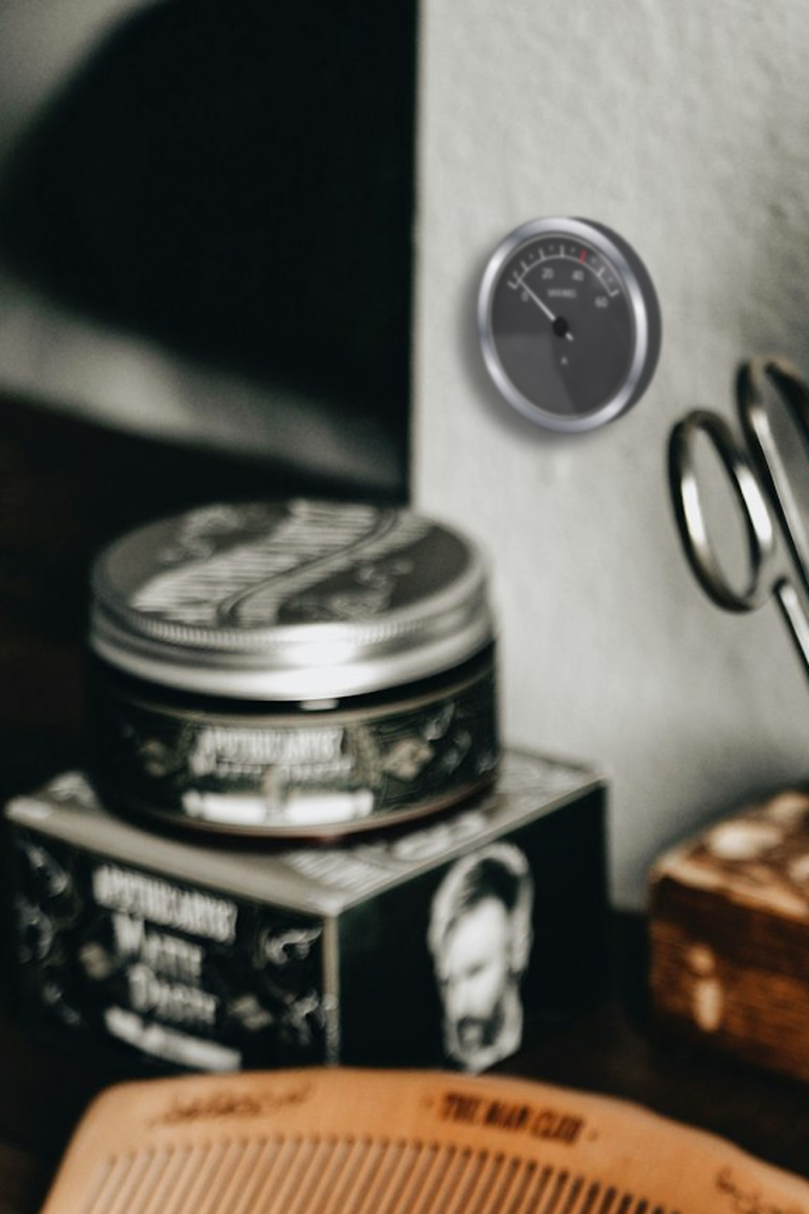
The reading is 5 A
